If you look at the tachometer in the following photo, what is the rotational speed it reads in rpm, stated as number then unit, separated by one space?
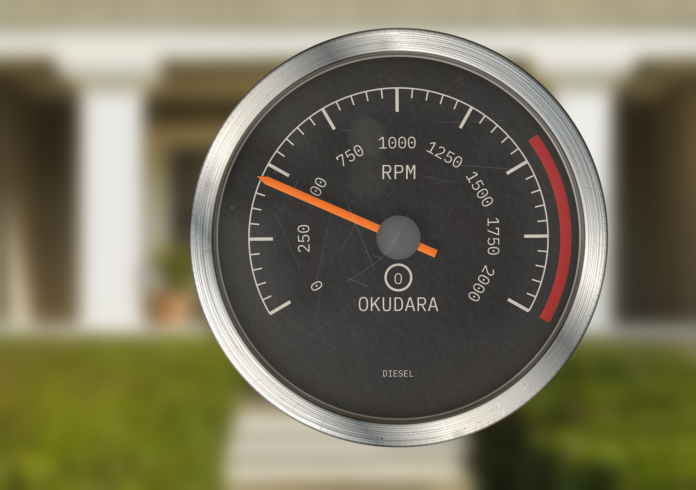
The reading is 450 rpm
